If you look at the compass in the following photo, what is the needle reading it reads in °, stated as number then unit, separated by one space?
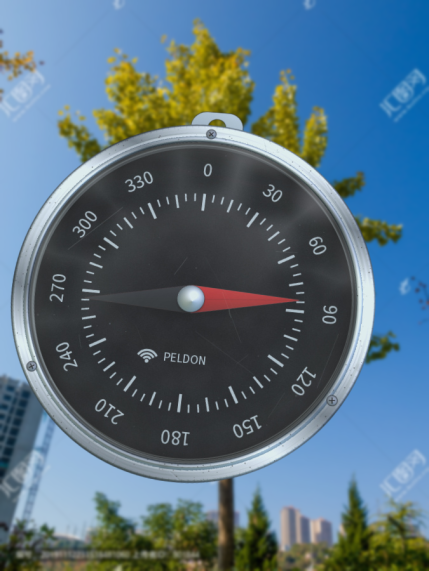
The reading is 85 °
